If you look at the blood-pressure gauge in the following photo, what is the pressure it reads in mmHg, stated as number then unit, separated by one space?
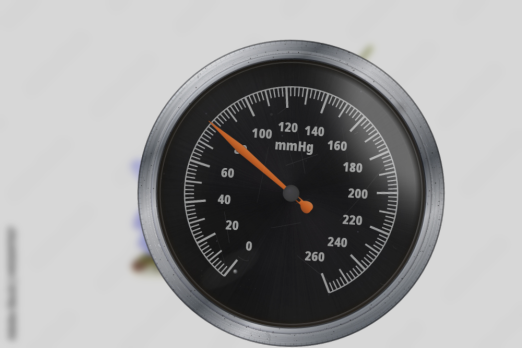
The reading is 80 mmHg
